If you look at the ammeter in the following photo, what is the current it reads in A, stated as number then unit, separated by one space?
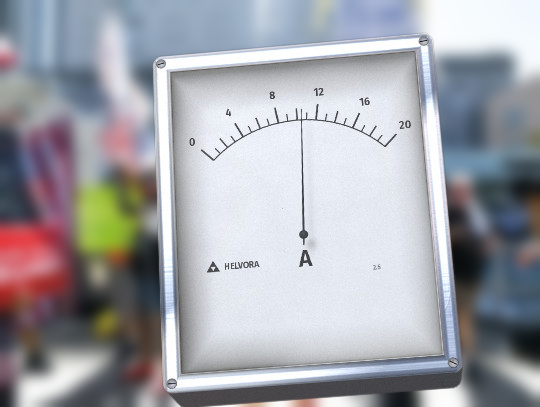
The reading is 10.5 A
